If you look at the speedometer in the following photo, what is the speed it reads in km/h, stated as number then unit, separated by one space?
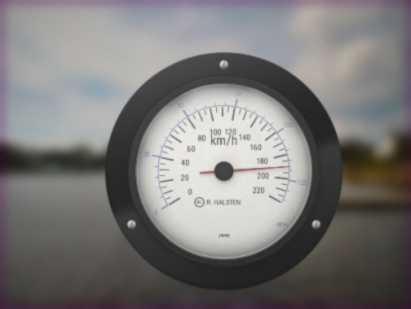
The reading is 190 km/h
